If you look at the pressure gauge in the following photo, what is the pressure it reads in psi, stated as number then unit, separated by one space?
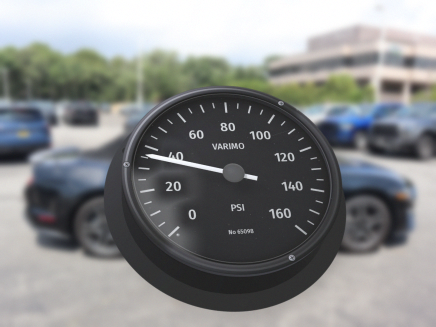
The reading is 35 psi
